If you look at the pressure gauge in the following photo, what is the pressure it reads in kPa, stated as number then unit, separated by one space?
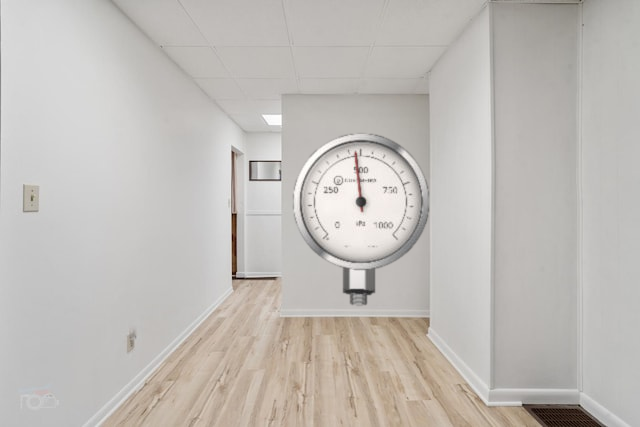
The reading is 475 kPa
